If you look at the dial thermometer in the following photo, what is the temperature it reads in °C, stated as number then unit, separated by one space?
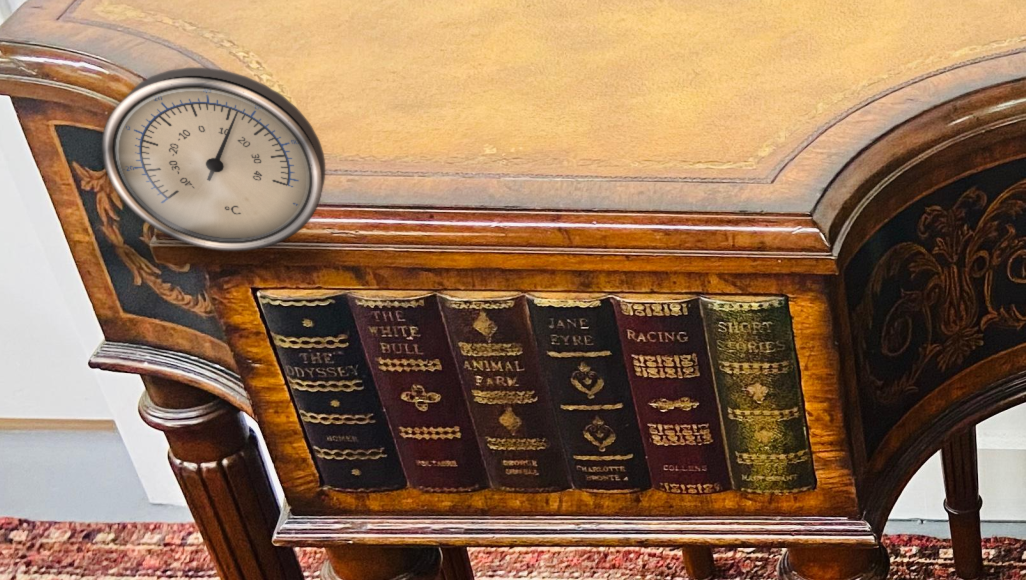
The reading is 12 °C
